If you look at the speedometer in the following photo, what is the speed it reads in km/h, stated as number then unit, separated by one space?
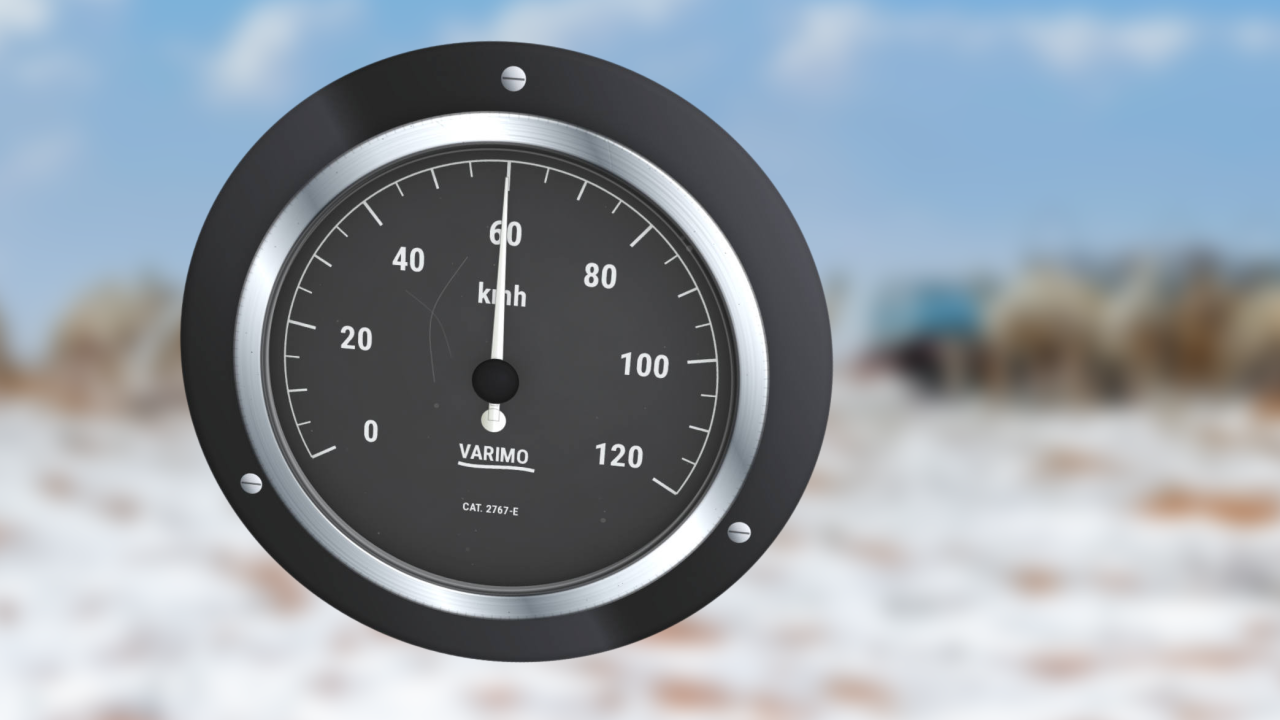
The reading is 60 km/h
